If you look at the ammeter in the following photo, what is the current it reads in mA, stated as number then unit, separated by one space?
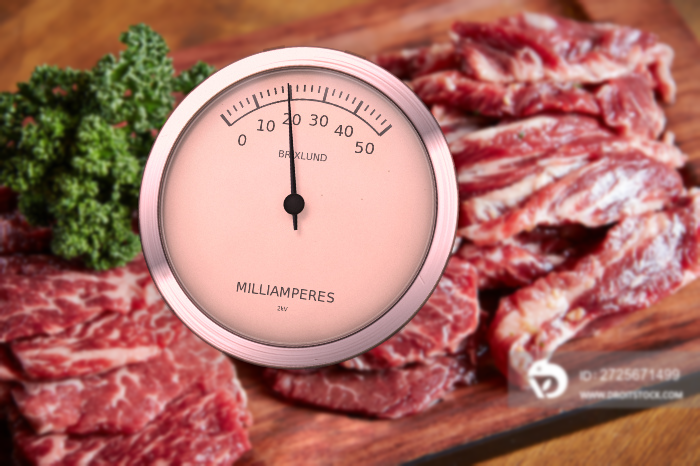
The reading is 20 mA
